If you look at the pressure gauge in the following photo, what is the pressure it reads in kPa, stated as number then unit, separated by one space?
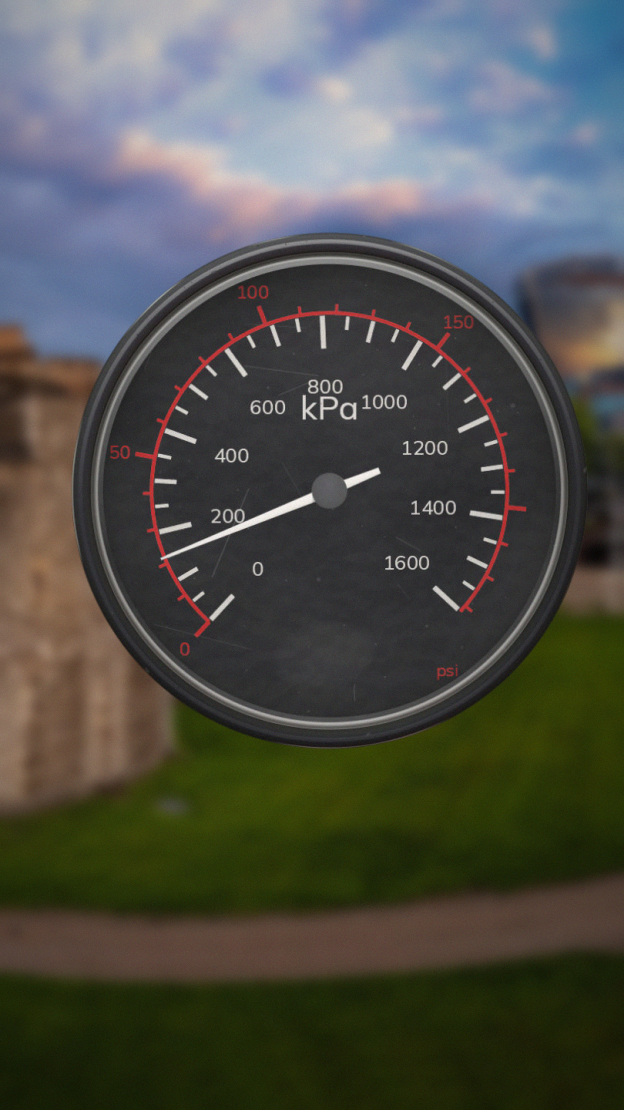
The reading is 150 kPa
